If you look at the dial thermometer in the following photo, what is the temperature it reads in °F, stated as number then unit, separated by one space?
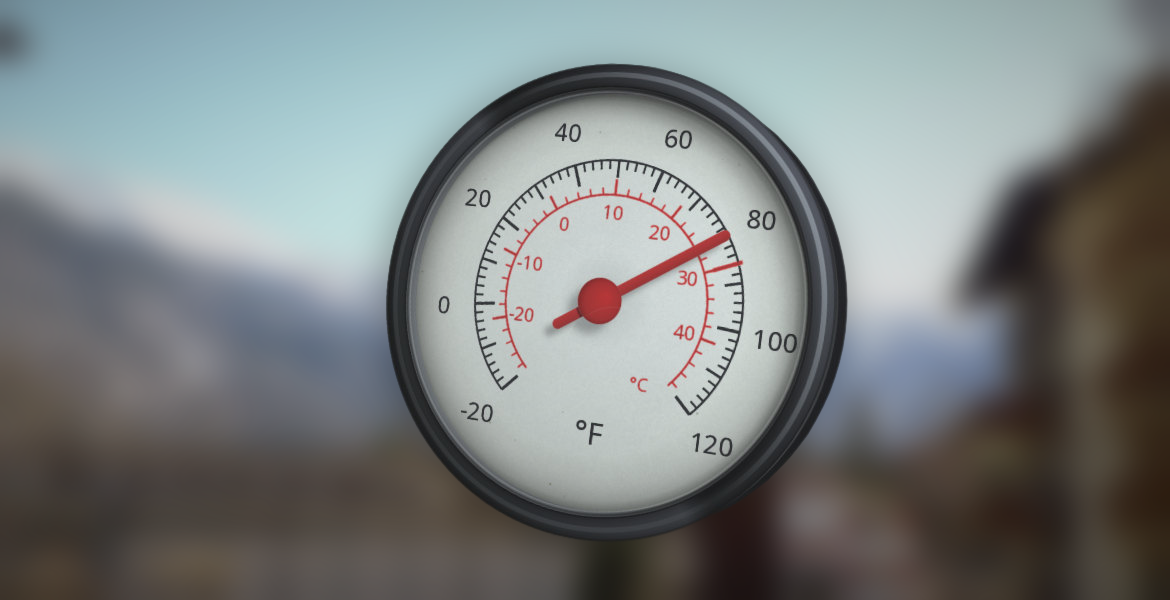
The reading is 80 °F
